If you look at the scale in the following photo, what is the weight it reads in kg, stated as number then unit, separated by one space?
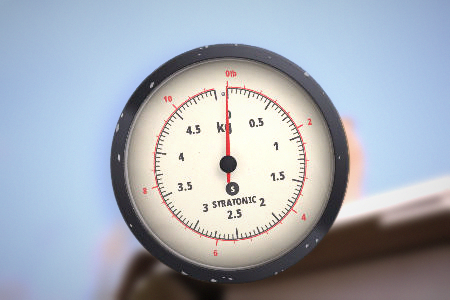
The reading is 0 kg
